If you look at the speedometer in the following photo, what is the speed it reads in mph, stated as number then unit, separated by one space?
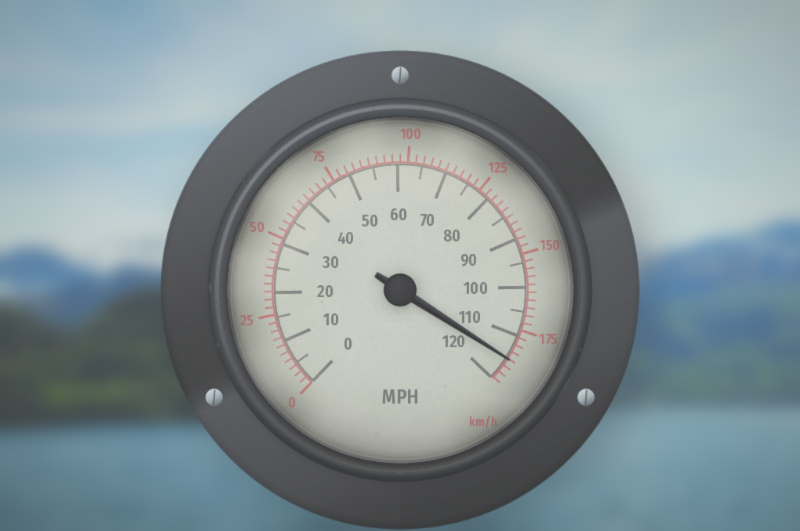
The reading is 115 mph
